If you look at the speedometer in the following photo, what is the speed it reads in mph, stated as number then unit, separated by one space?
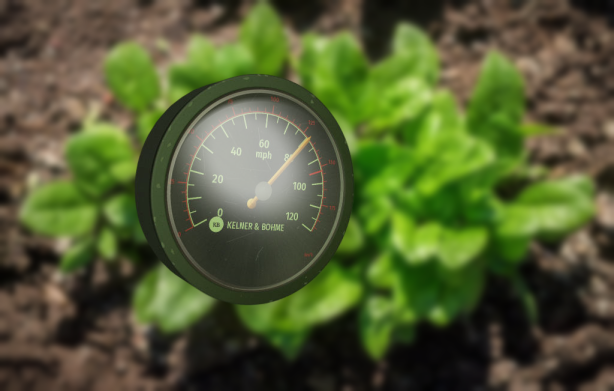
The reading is 80 mph
